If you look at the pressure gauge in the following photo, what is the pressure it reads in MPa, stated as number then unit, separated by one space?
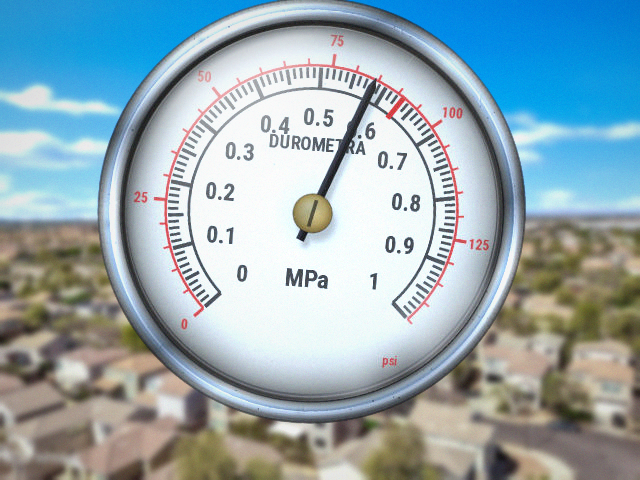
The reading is 0.58 MPa
